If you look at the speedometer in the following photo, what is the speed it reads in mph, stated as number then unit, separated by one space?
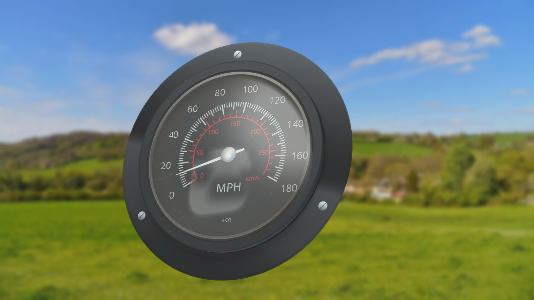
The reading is 10 mph
